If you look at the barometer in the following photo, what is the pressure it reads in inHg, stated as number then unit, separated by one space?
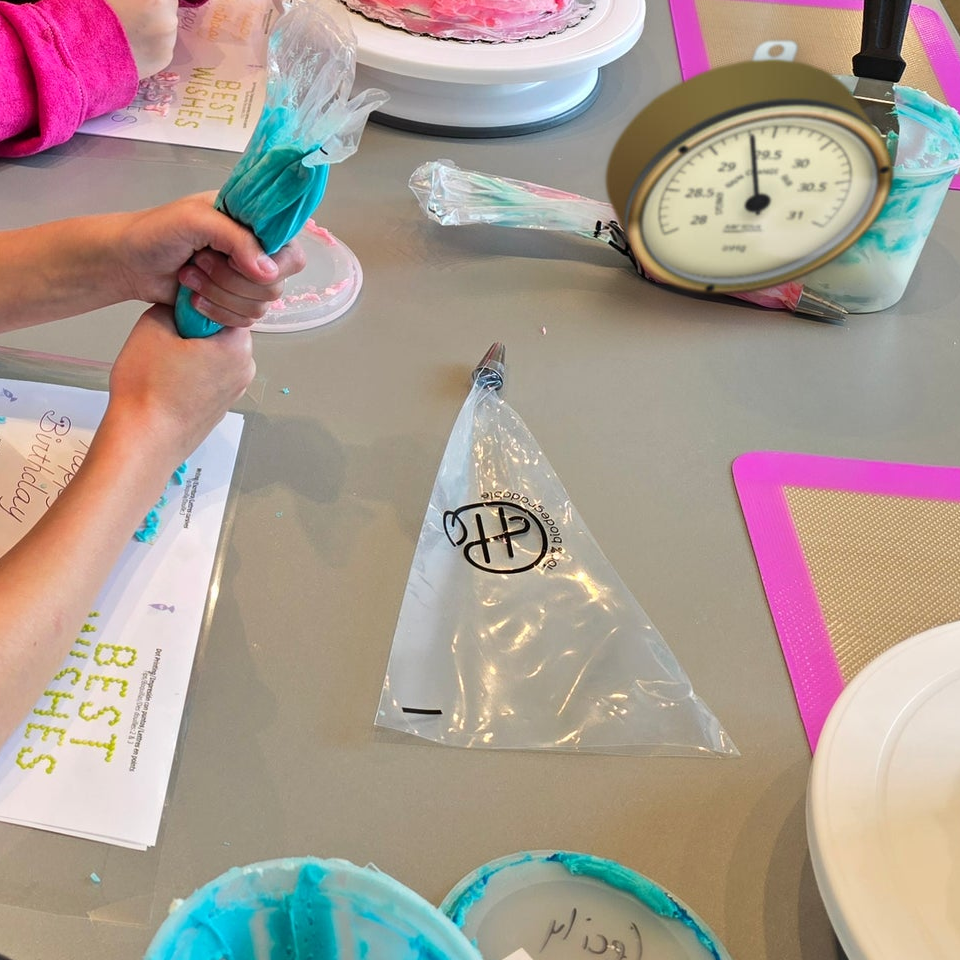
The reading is 29.3 inHg
